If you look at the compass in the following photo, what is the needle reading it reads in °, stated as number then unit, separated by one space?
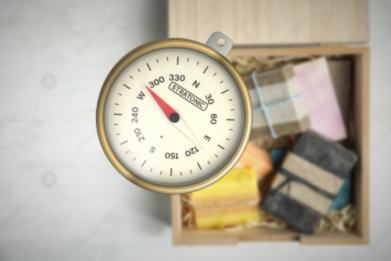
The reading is 285 °
